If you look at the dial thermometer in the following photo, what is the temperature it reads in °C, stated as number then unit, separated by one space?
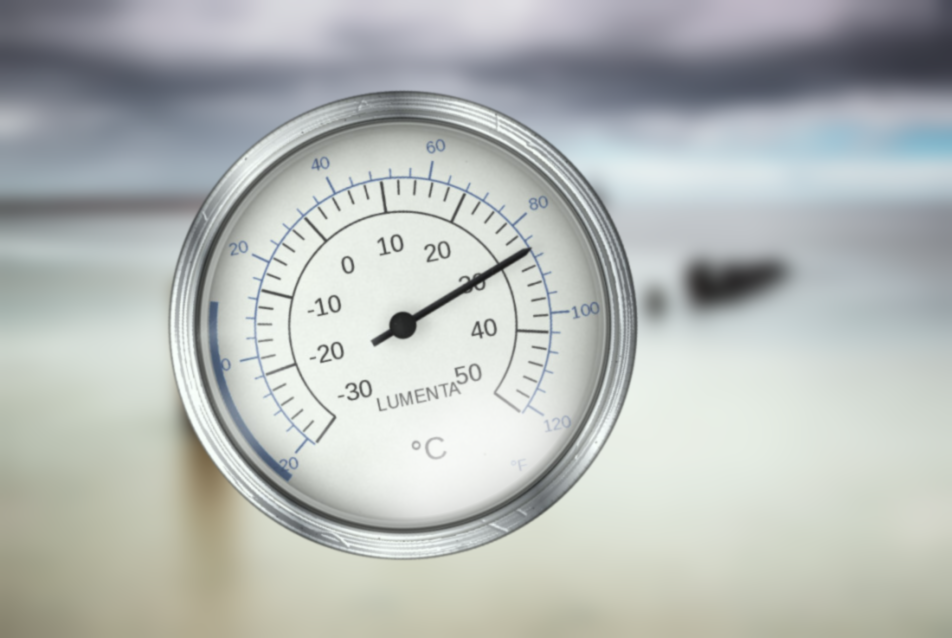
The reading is 30 °C
